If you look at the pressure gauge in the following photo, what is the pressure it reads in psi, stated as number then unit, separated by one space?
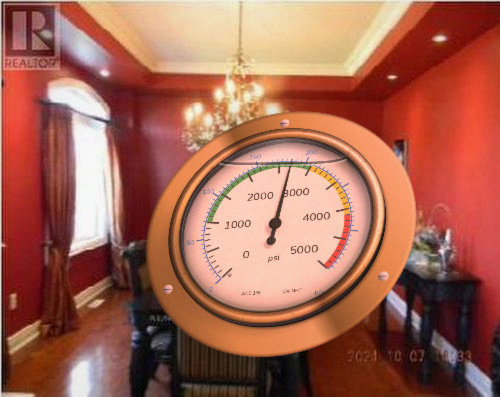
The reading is 2700 psi
